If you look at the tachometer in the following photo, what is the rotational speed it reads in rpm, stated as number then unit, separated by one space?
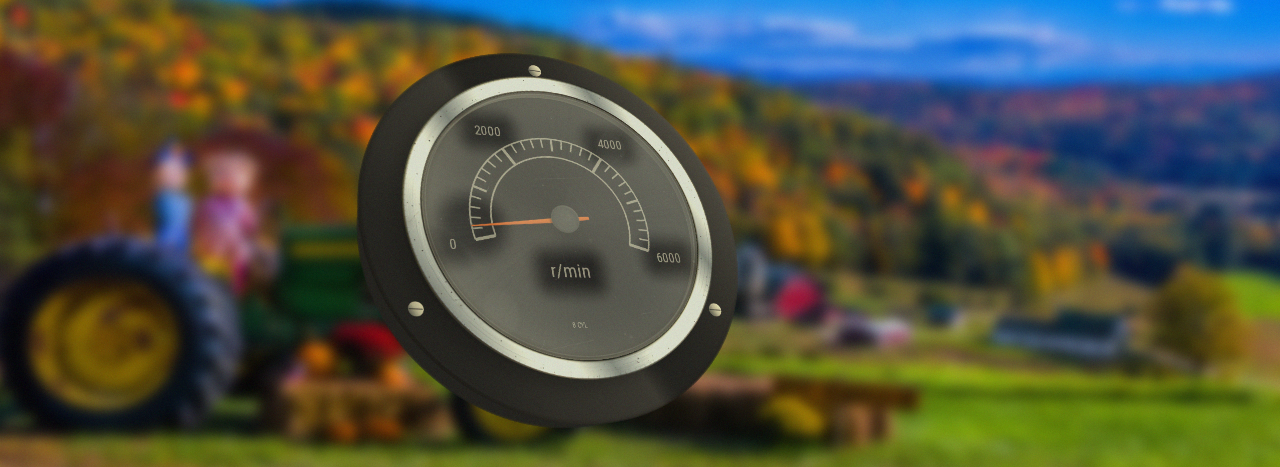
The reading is 200 rpm
